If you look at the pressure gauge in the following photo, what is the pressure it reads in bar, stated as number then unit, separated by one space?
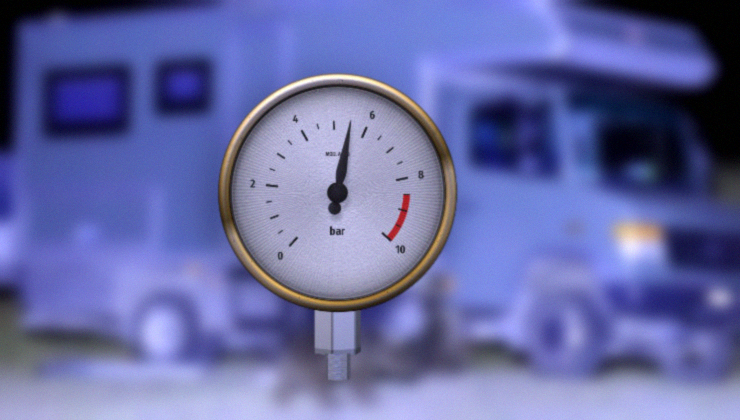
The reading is 5.5 bar
